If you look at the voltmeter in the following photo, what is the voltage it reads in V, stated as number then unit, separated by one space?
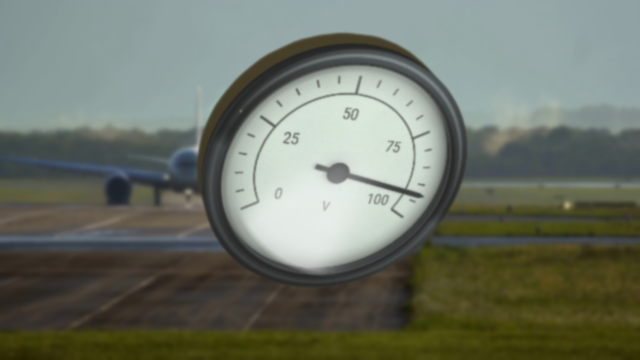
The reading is 92.5 V
